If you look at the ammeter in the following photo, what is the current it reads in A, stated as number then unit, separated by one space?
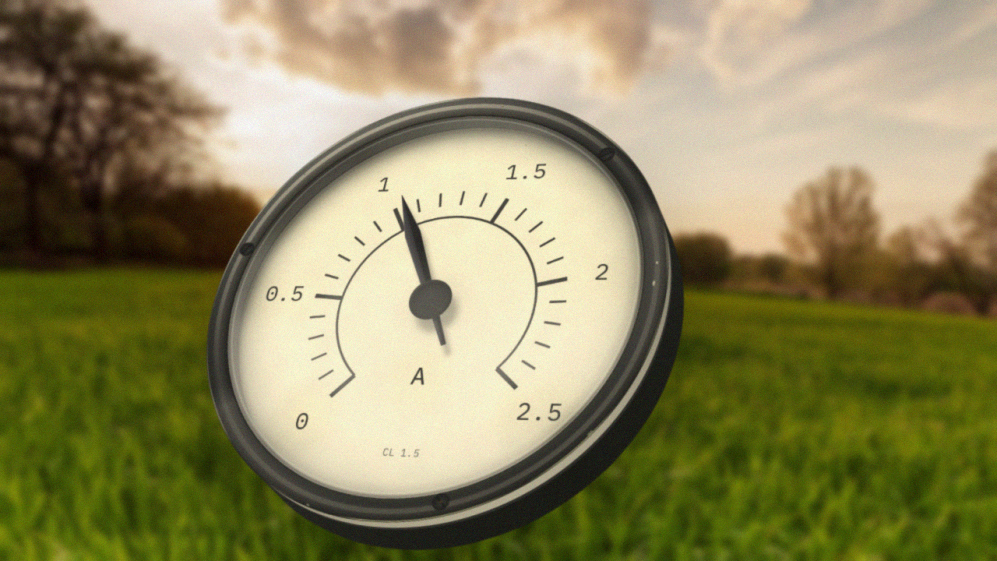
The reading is 1.05 A
